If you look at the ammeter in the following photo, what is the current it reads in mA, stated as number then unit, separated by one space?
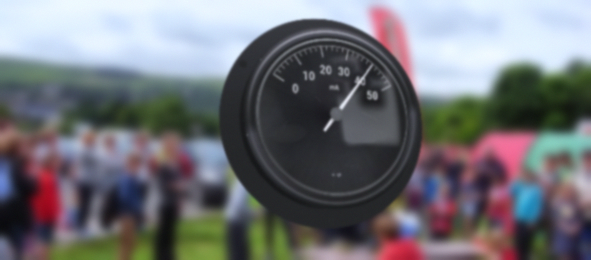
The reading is 40 mA
